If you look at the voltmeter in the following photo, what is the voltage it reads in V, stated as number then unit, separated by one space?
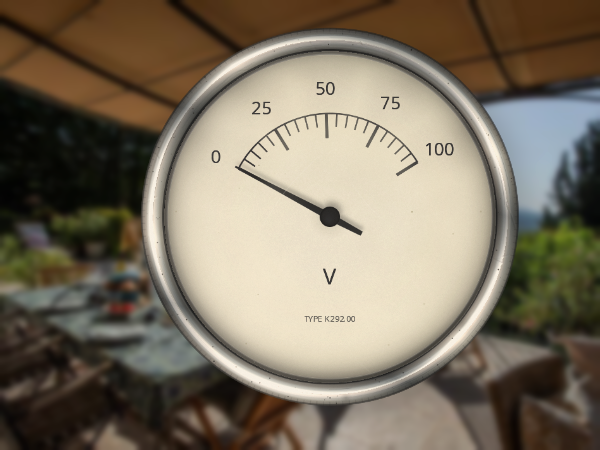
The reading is 0 V
